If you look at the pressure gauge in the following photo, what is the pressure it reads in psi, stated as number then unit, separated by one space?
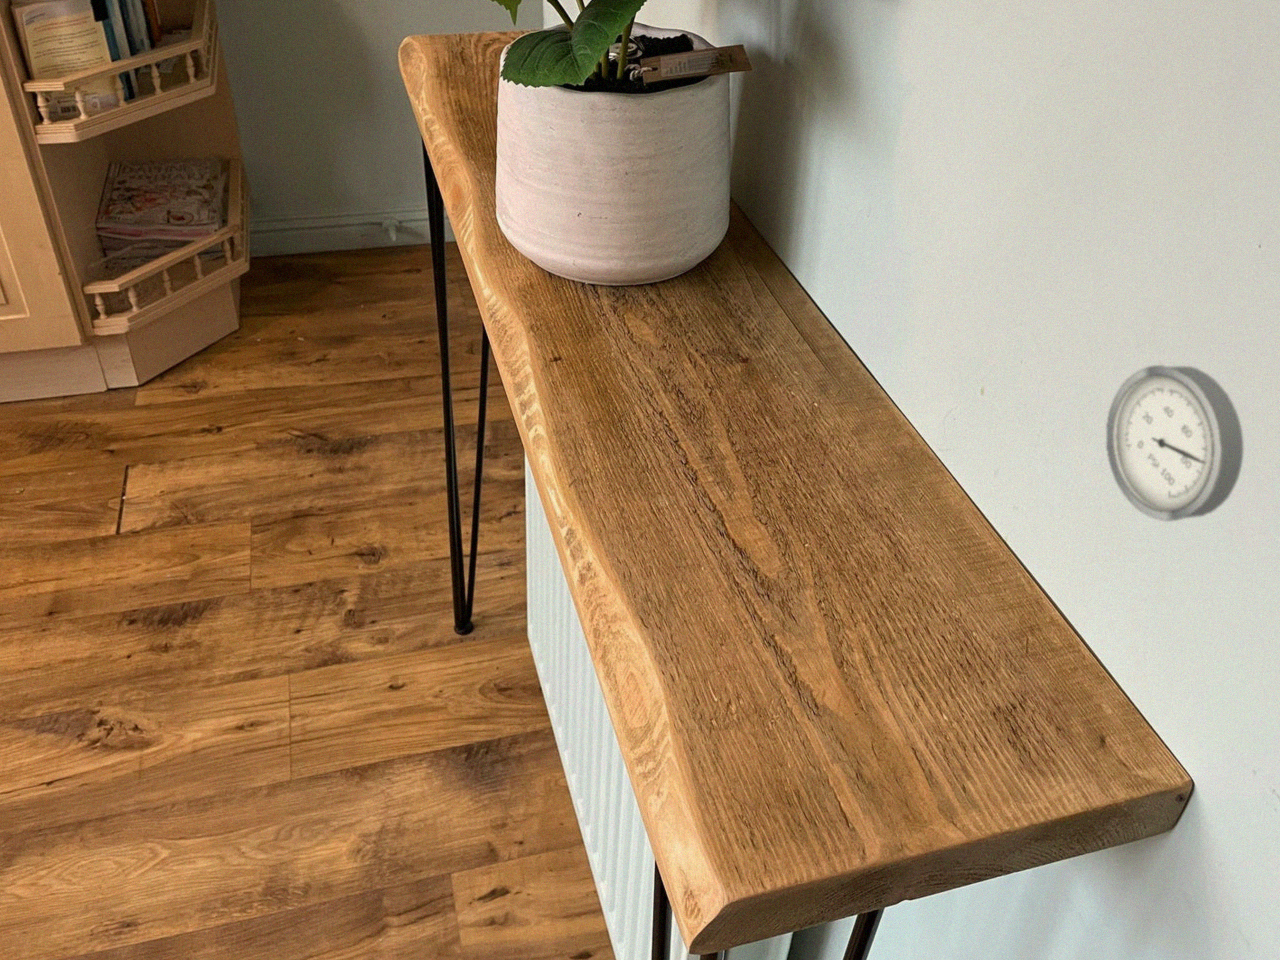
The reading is 75 psi
